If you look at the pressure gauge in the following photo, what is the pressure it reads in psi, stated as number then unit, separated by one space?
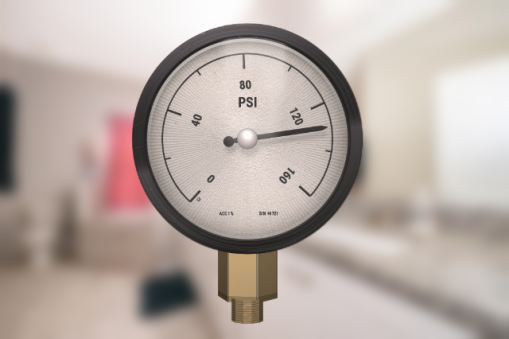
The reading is 130 psi
